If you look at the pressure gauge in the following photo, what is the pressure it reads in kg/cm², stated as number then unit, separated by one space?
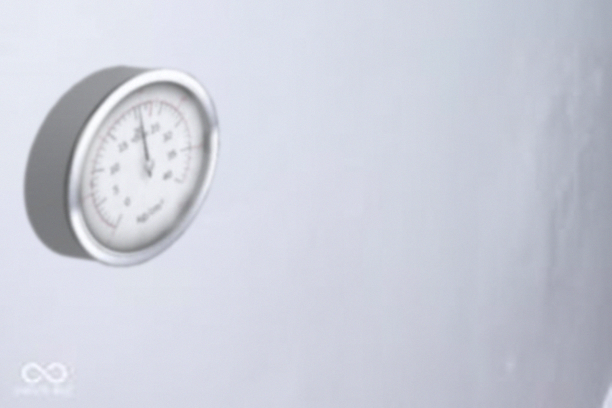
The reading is 20 kg/cm²
